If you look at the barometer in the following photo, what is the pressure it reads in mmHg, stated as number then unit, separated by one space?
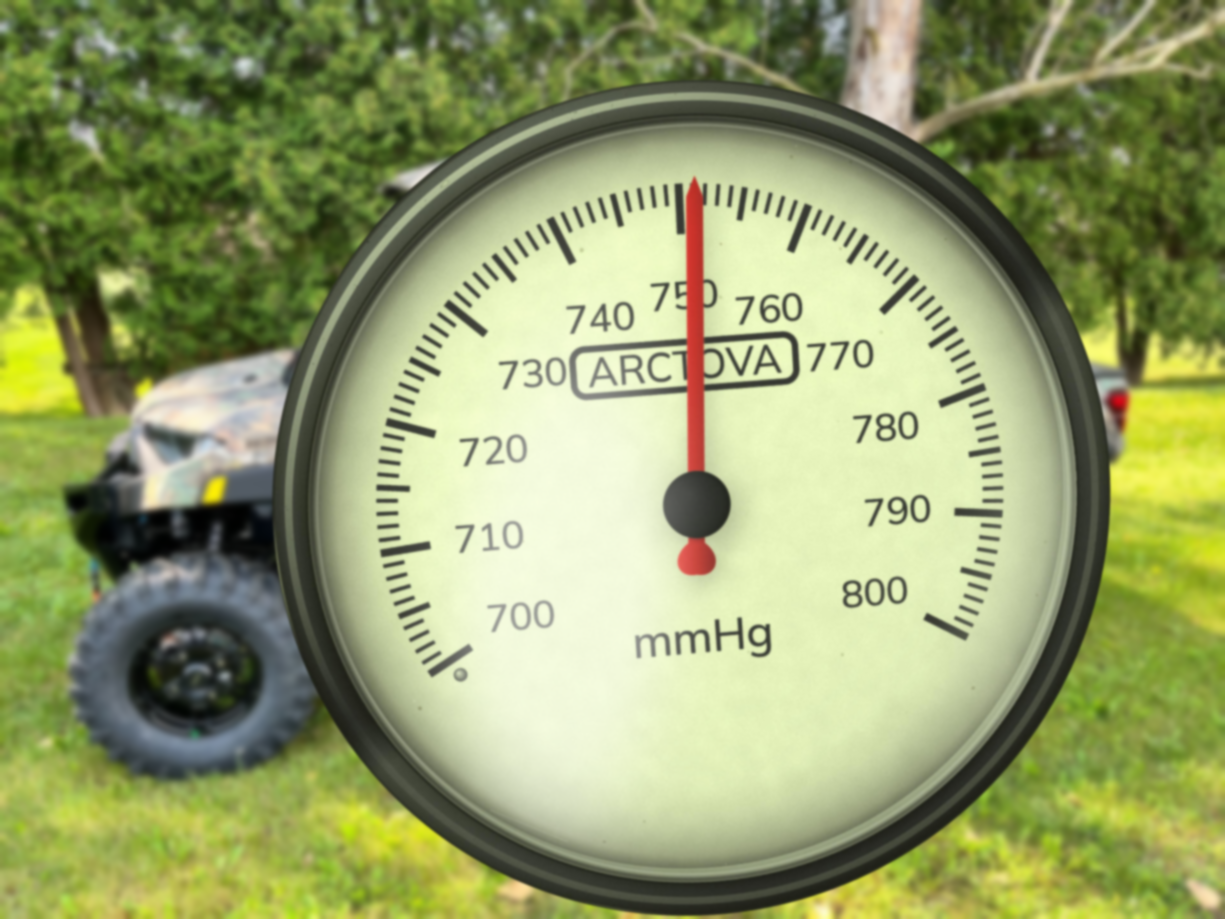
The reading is 751 mmHg
